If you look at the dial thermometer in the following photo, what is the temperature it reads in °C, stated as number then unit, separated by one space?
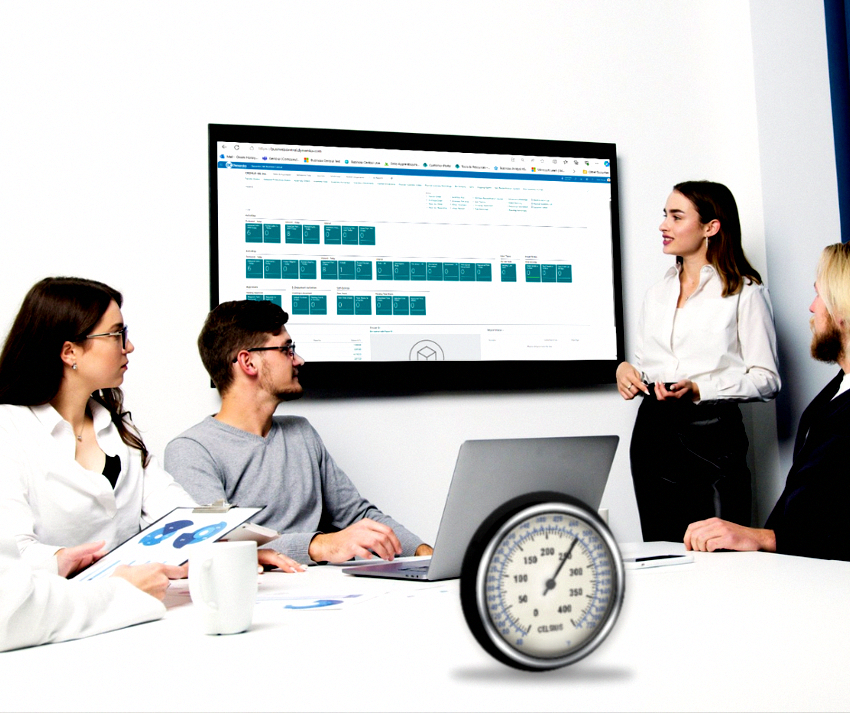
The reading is 250 °C
